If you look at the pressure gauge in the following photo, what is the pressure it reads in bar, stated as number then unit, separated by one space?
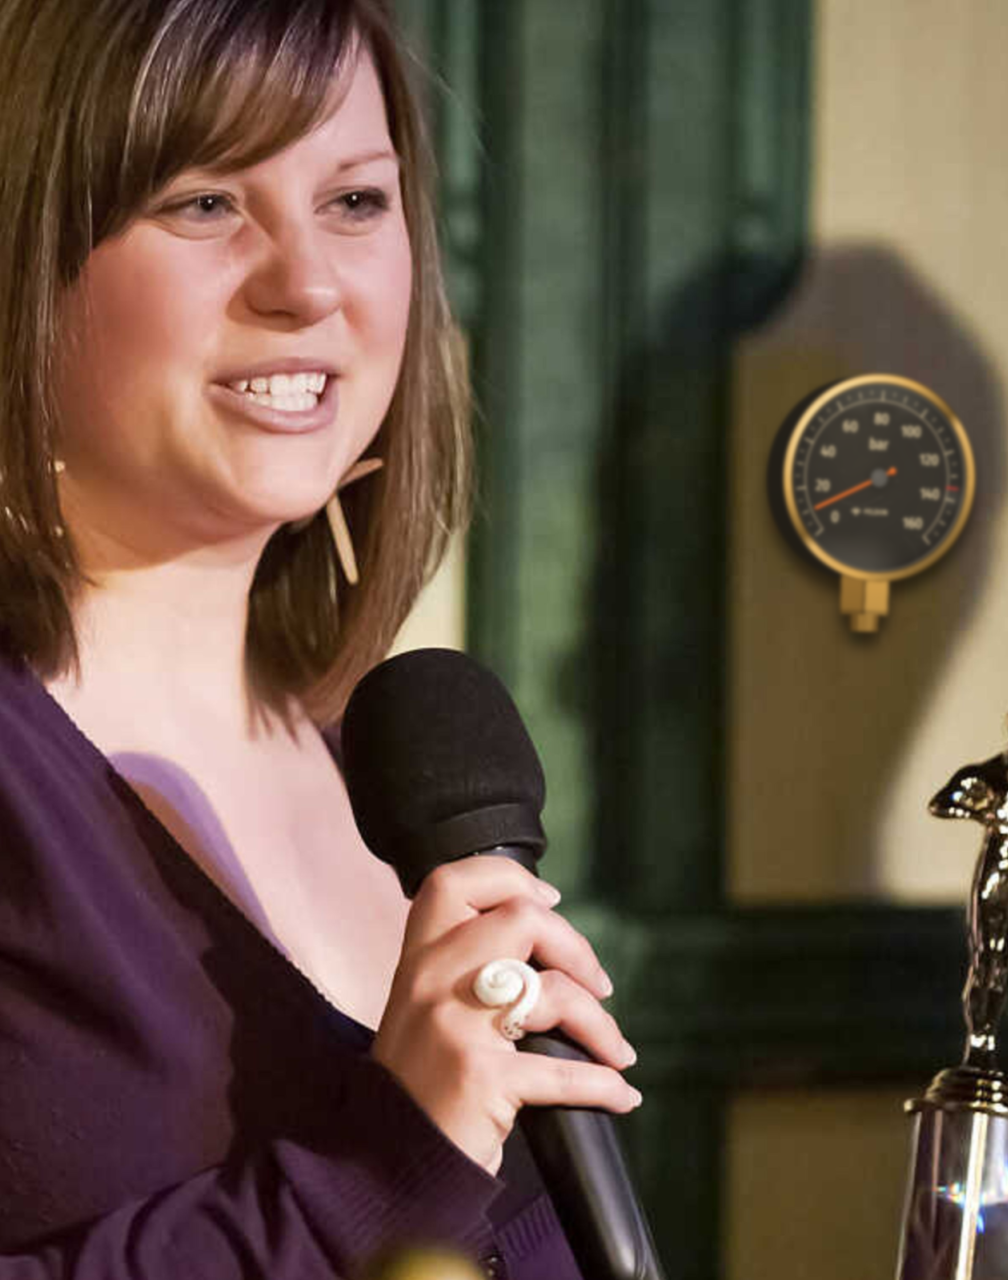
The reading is 10 bar
